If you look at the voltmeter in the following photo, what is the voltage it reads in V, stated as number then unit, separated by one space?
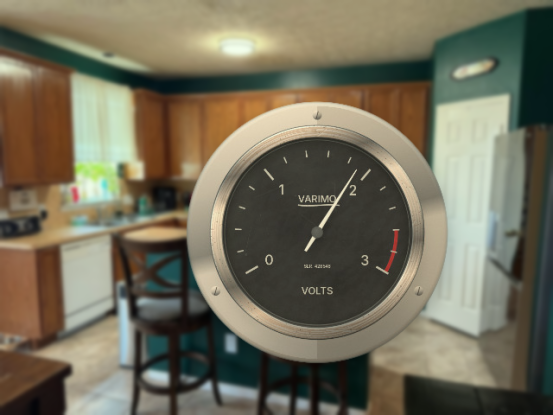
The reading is 1.9 V
